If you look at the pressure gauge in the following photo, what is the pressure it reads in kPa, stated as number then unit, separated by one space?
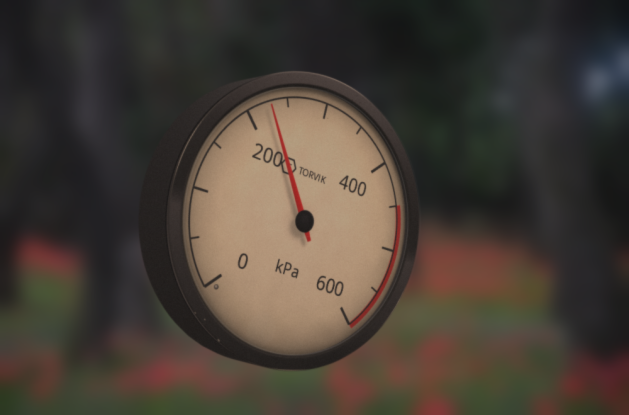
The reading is 225 kPa
